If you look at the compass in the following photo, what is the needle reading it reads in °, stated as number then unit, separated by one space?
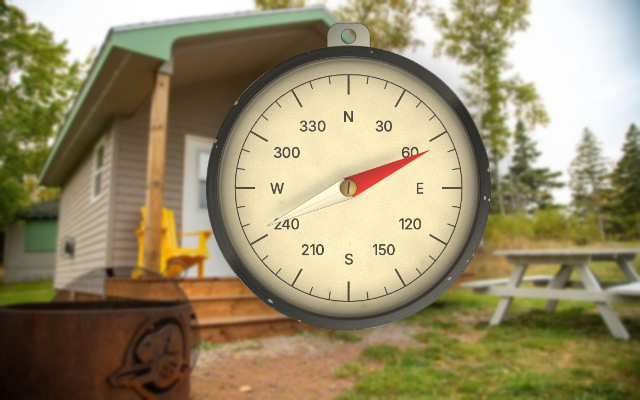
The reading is 65 °
